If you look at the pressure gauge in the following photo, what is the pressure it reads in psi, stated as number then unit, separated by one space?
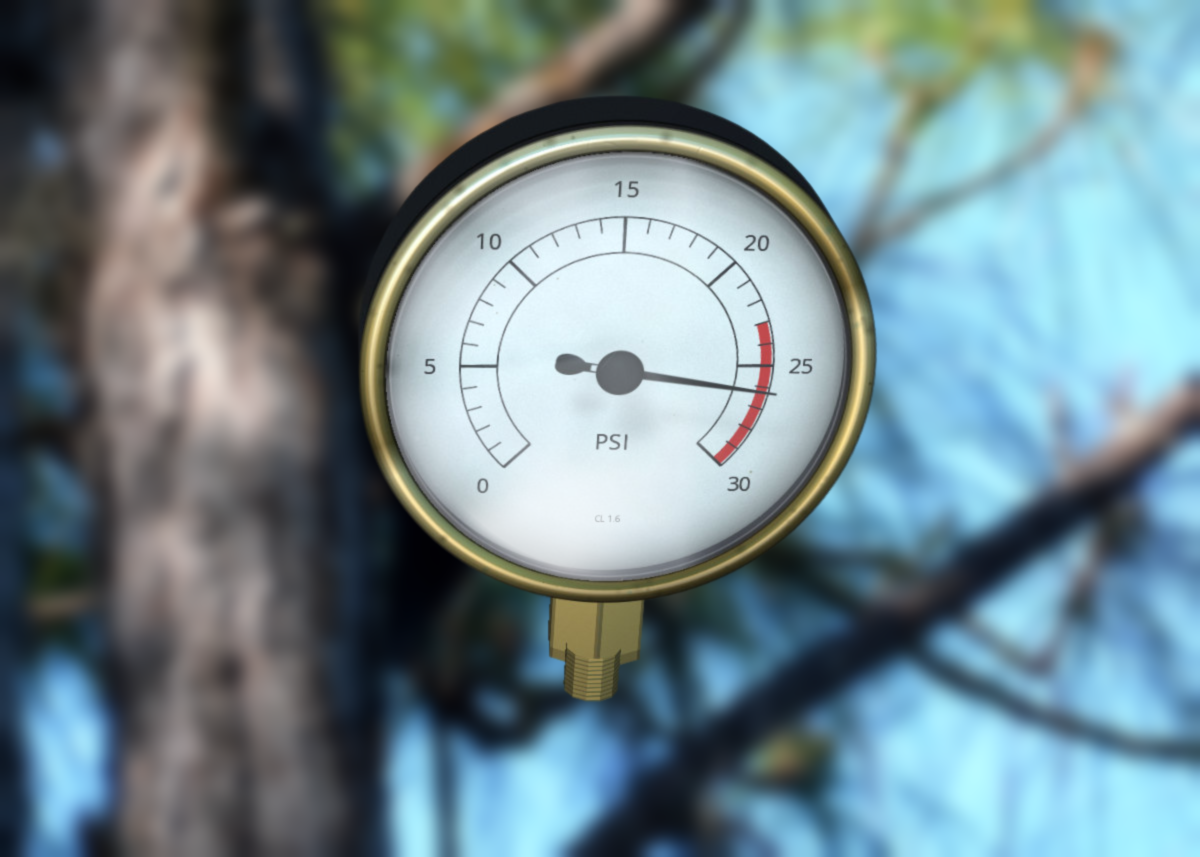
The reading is 26 psi
